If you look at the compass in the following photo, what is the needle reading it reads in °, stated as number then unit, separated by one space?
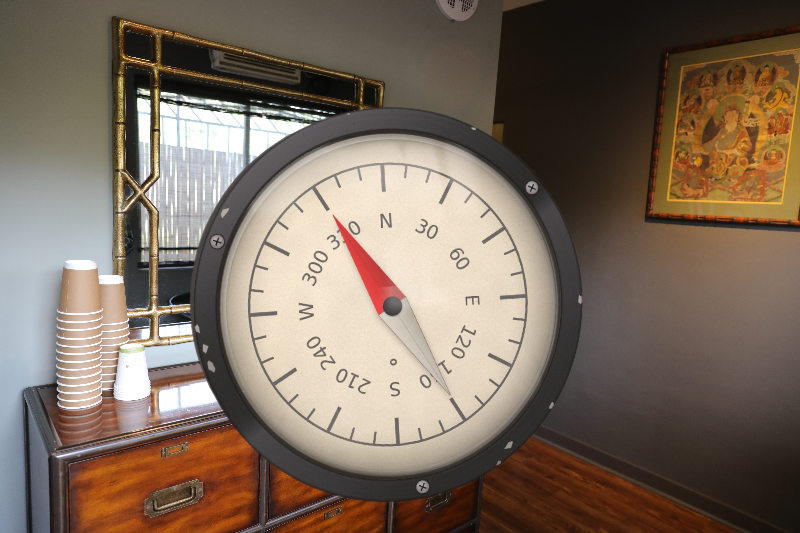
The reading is 330 °
